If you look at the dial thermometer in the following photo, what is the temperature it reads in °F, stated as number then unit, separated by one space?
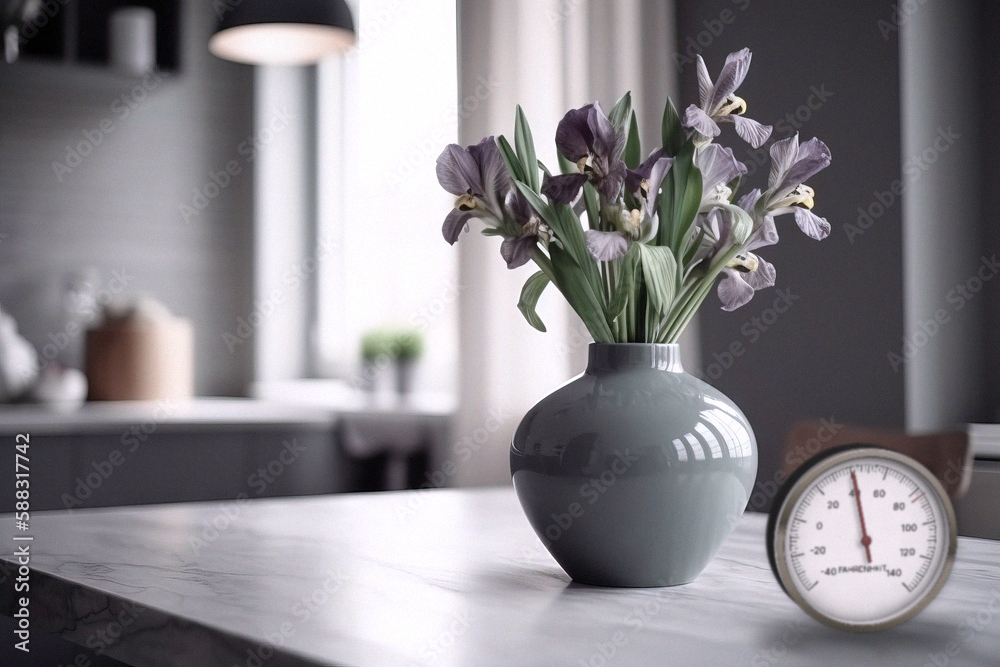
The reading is 40 °F
